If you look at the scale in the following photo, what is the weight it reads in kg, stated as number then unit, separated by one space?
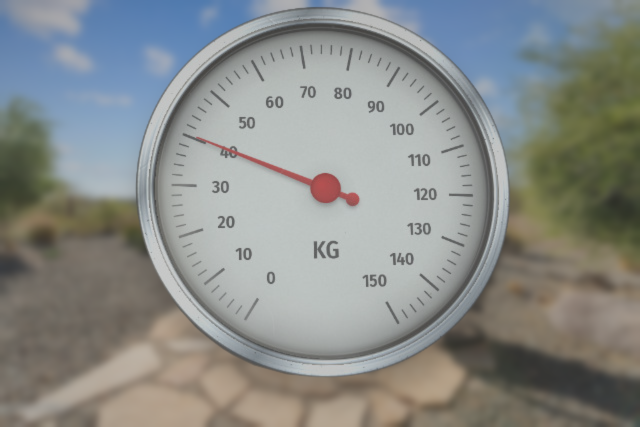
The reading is 40 kg
